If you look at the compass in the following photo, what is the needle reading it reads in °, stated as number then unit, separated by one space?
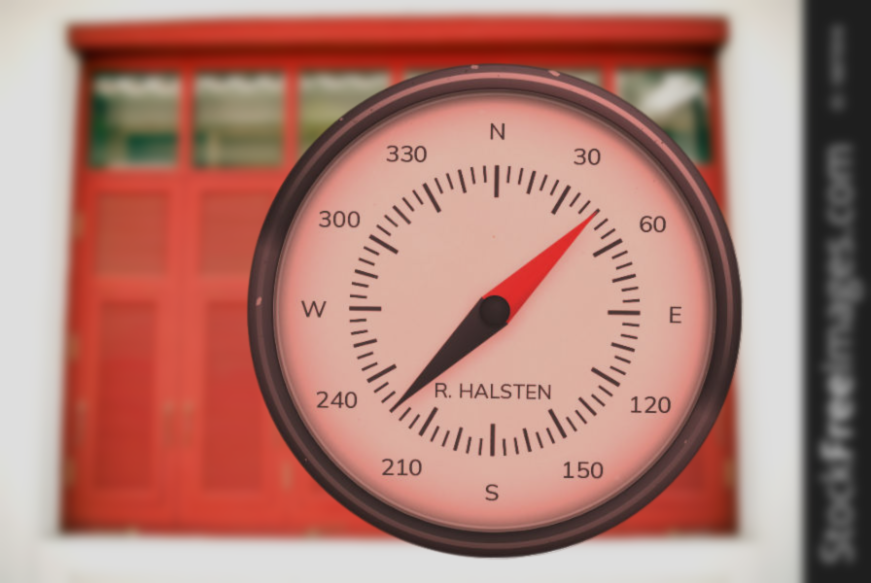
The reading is 45 °
